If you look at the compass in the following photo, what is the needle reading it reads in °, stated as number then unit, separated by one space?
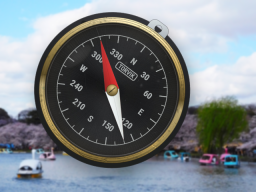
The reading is 310 °
